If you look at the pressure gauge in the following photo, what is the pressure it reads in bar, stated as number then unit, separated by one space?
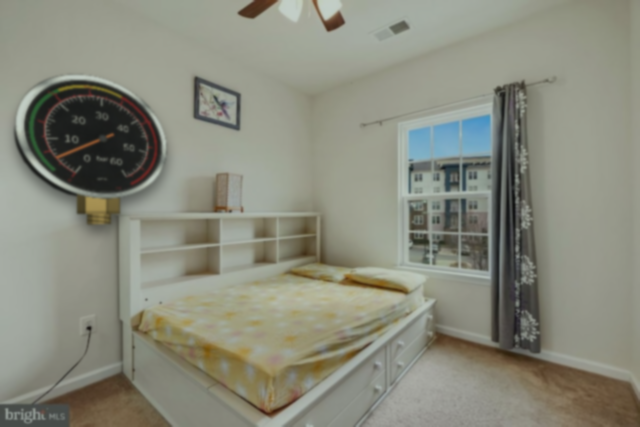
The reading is 5 bar
